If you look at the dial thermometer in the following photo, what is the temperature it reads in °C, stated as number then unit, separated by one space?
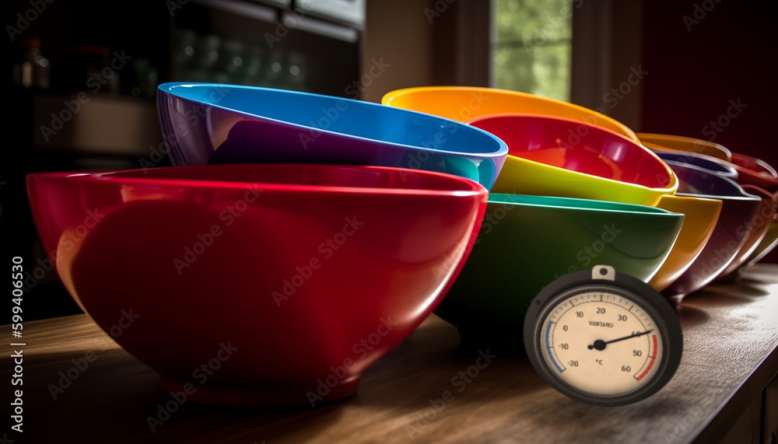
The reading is 40 °C
